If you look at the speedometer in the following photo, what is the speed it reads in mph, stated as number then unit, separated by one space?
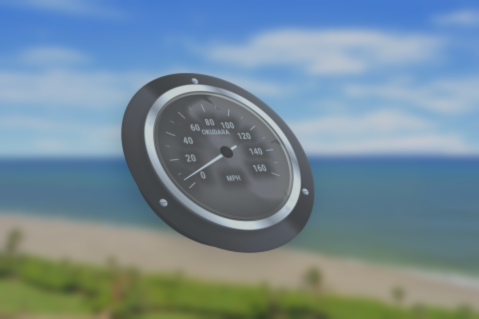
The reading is 5 mph
